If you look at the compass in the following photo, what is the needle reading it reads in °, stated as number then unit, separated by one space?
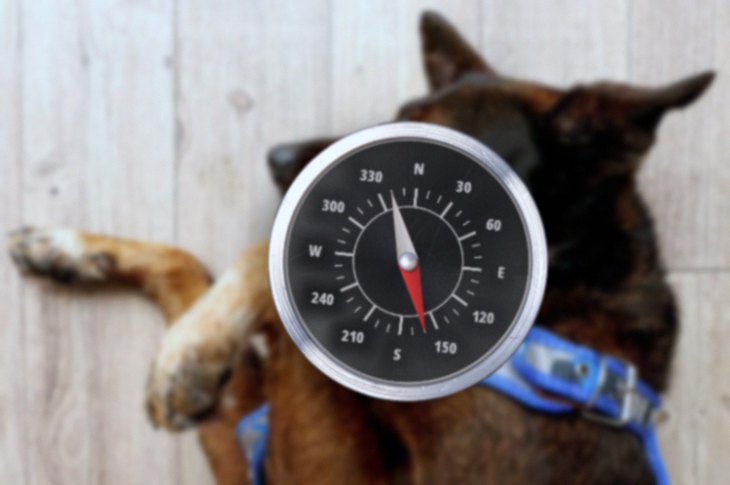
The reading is 160 °
